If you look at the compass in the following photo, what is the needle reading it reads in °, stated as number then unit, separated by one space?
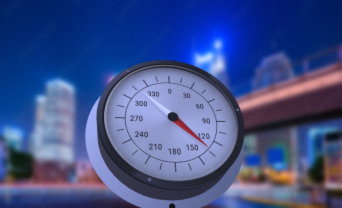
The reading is 135 °
